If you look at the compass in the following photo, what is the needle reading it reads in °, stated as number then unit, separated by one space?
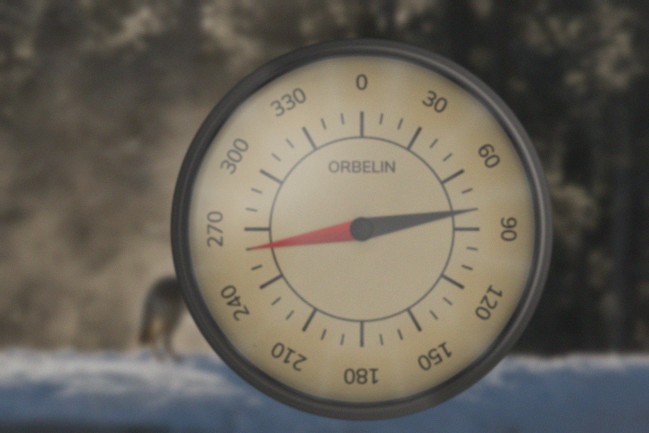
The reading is 260 °
